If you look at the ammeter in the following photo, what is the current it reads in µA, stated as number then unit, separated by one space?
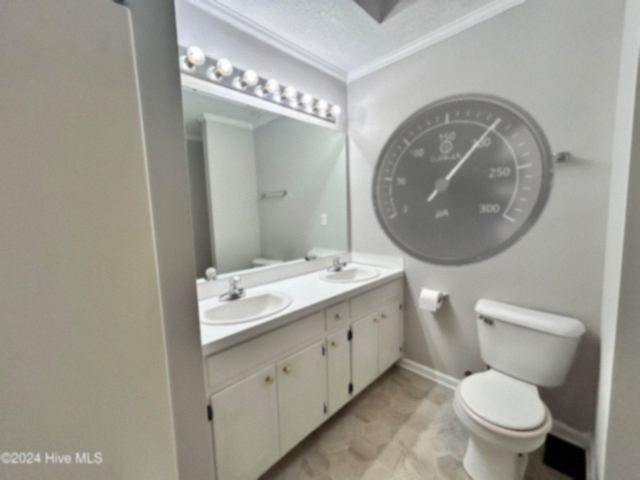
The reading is 200 µA
